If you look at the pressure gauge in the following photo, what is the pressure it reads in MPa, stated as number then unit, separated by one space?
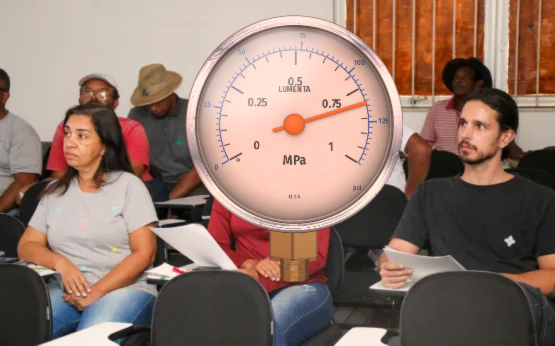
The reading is 0.8 MPa
